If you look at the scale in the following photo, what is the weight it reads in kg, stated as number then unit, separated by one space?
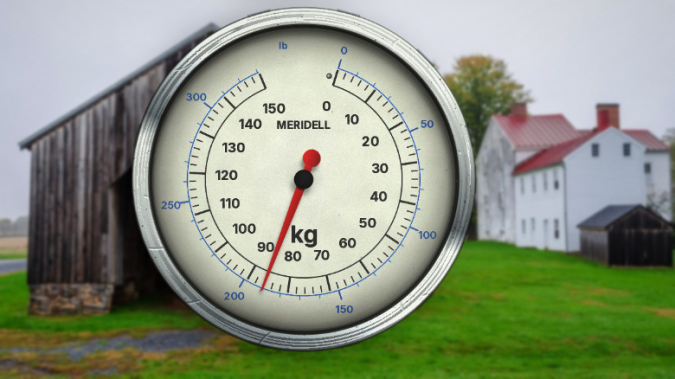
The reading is 86 kg
